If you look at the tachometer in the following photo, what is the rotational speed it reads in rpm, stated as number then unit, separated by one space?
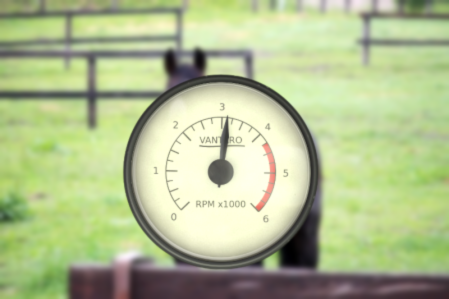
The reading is 3125 rpm
